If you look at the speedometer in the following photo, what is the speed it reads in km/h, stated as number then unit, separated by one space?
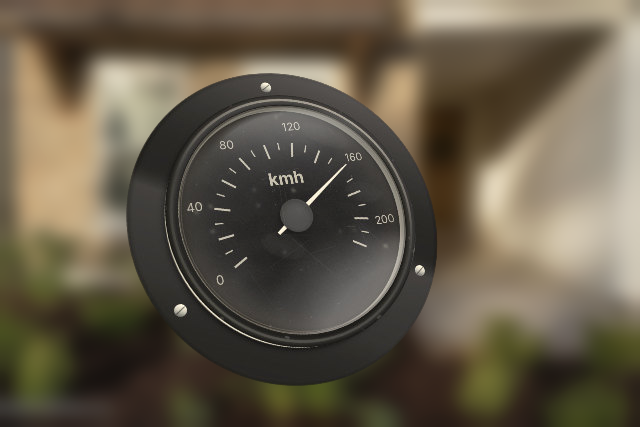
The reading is 160 km/h
